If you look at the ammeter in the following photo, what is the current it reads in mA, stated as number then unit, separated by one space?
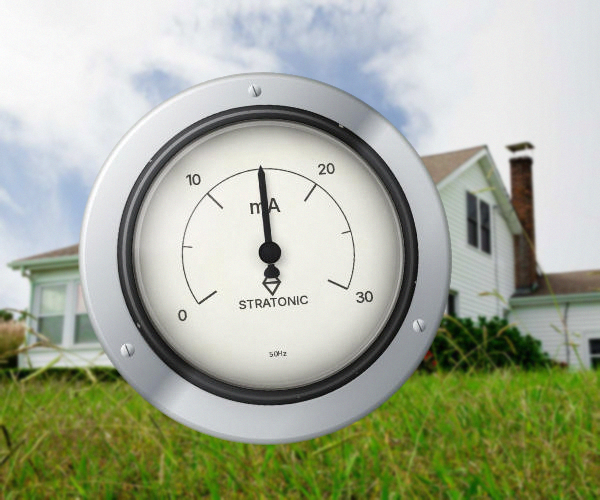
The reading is 15 mA
